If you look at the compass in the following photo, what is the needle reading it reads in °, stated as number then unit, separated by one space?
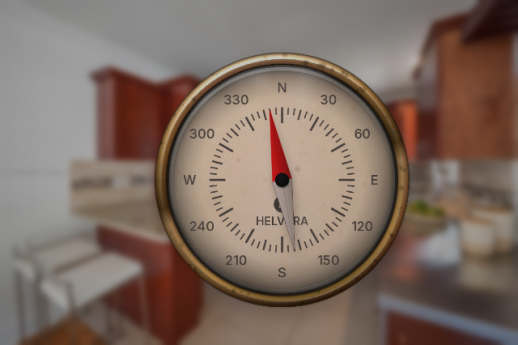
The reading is 350 °
